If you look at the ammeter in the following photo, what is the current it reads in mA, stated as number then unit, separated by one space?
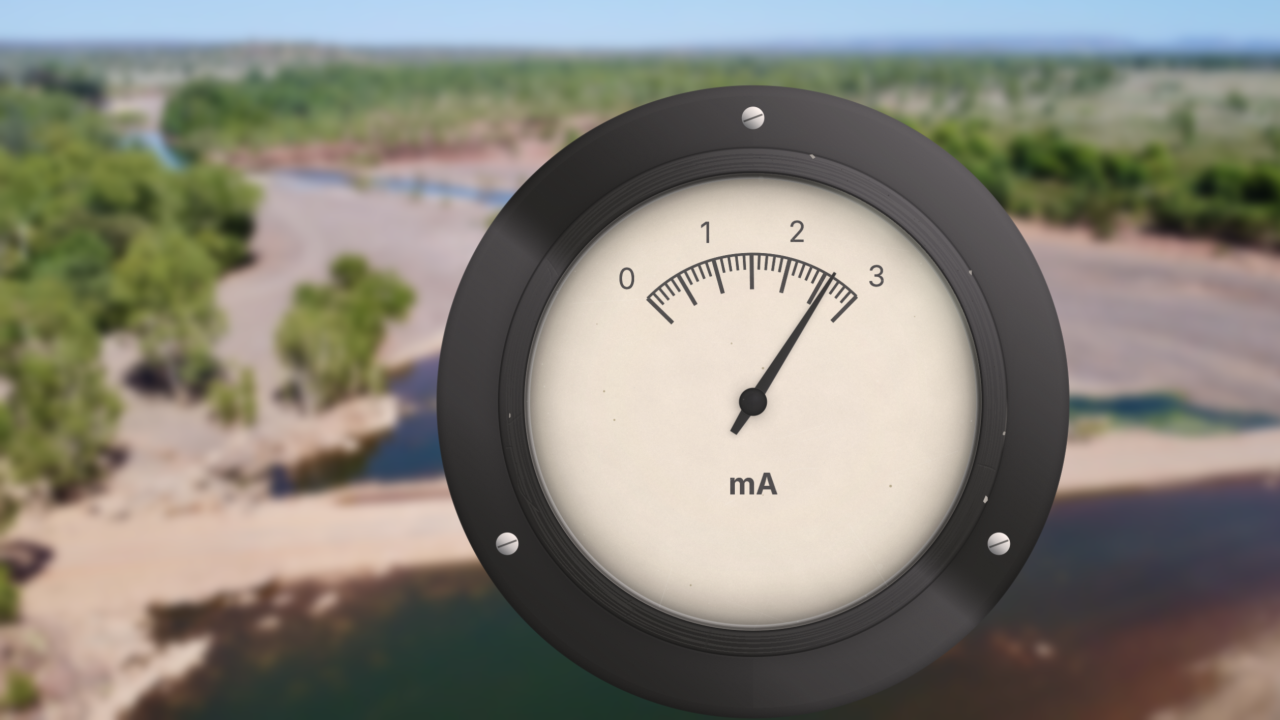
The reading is 2.6 mA
